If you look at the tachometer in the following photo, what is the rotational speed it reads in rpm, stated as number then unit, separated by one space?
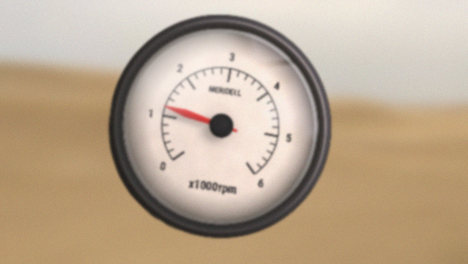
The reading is 1200 rpm
